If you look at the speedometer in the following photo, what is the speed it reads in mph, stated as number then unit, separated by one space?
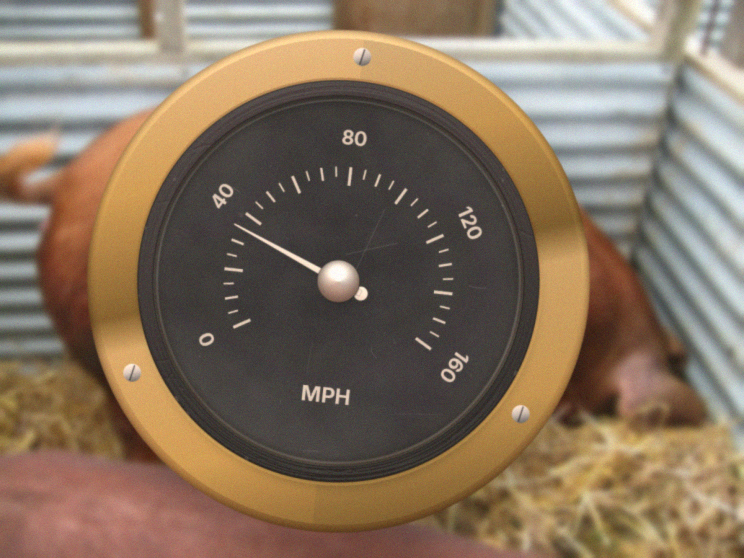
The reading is 35 mph
